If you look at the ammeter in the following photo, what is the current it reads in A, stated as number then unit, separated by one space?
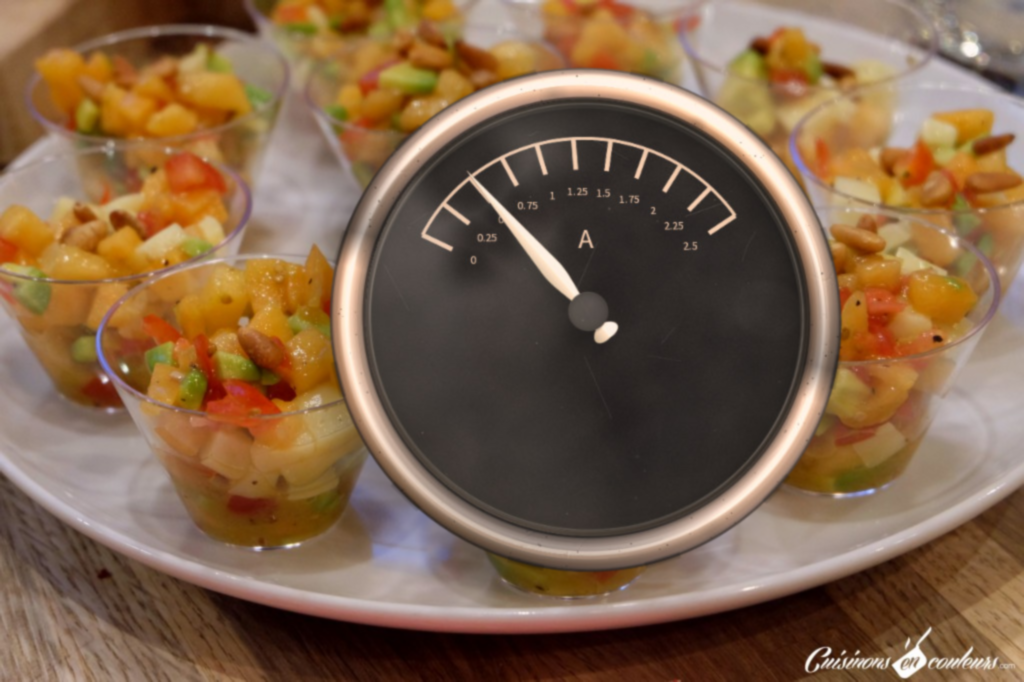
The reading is 0.5 A
